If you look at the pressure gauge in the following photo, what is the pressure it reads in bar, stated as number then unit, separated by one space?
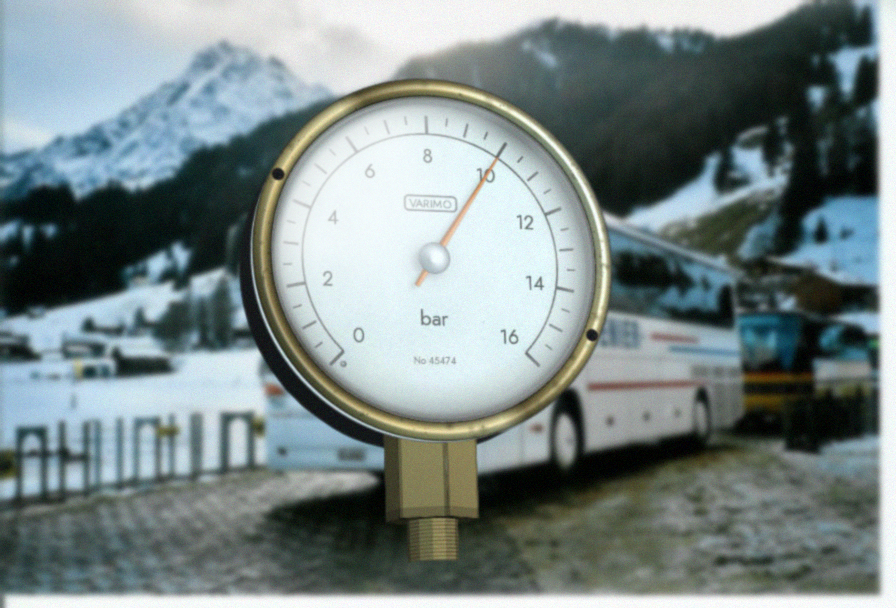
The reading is 10 bar
